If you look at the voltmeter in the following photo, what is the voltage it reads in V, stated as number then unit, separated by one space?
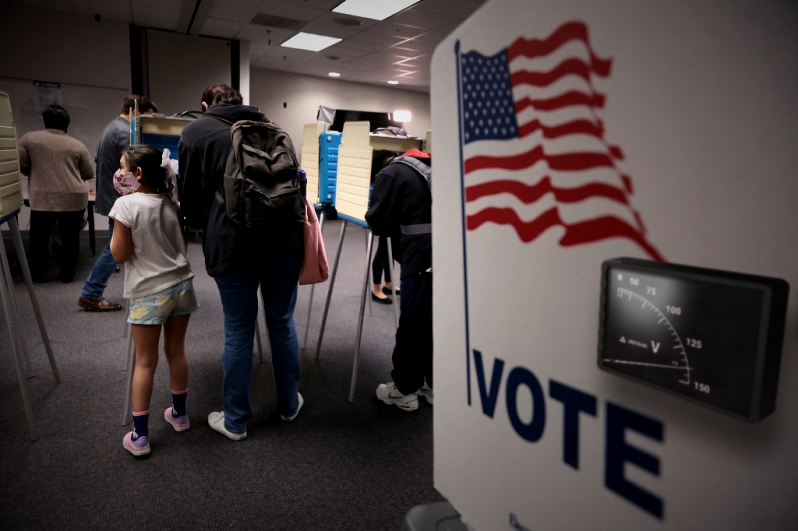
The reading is 140 V
